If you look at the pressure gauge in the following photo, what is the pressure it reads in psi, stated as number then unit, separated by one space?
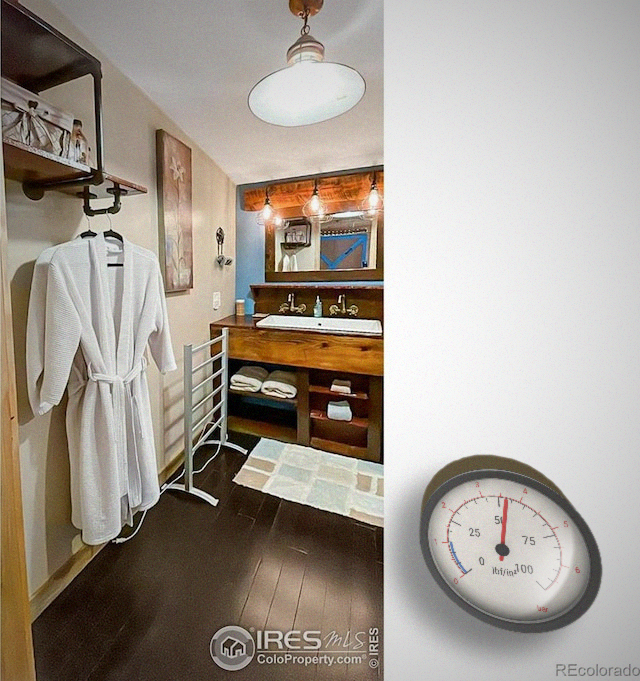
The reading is 52.5 psi
